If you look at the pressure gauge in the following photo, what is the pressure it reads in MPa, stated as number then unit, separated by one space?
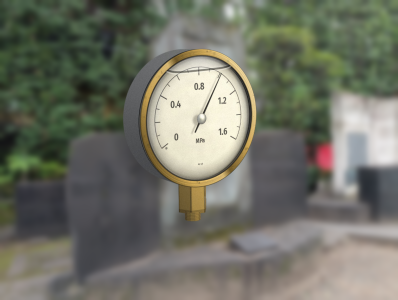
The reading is 1 MPa
